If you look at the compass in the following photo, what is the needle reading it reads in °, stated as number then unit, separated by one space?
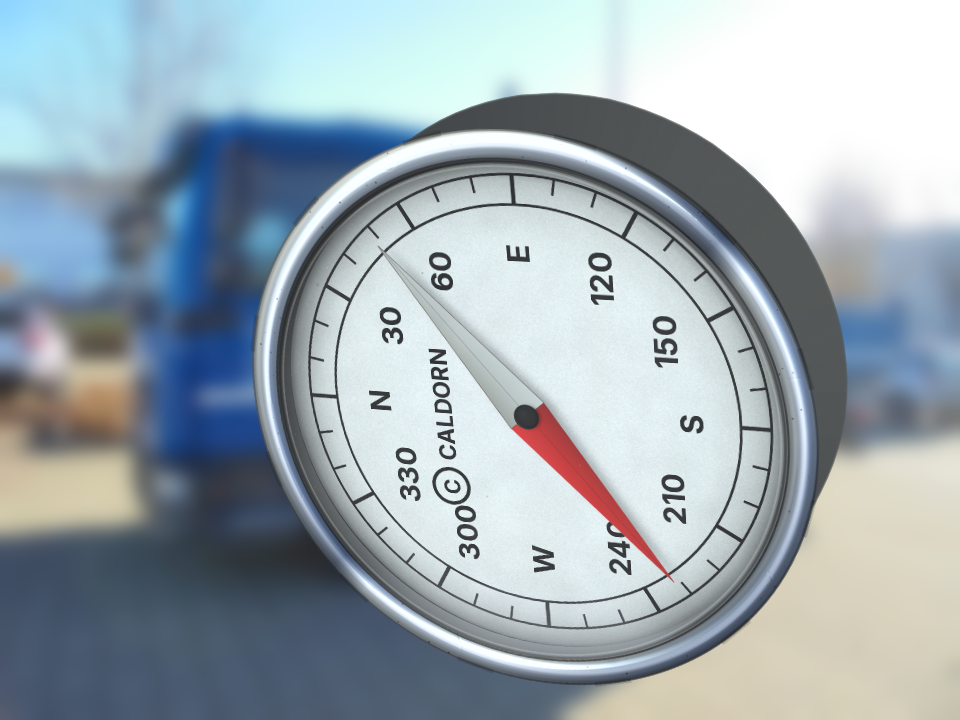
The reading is 230 °
